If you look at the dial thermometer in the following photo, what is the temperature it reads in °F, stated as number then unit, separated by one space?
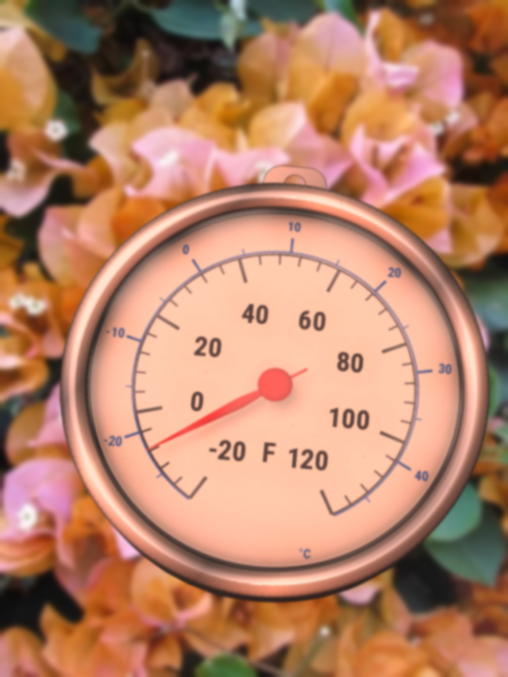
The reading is -8 °F
